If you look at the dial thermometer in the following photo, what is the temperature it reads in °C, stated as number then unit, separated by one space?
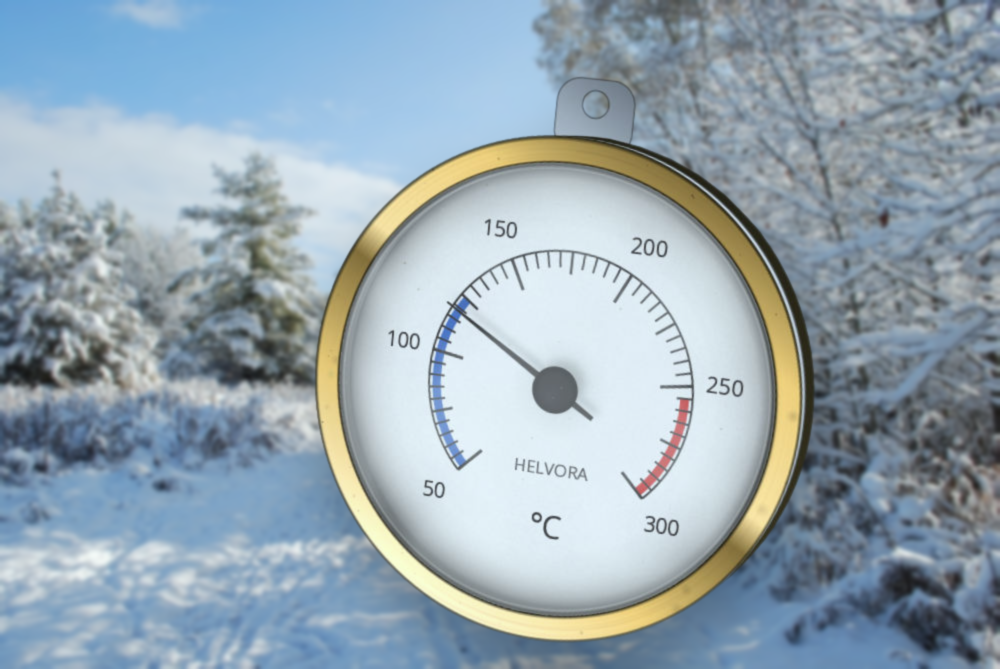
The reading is 120 °C
